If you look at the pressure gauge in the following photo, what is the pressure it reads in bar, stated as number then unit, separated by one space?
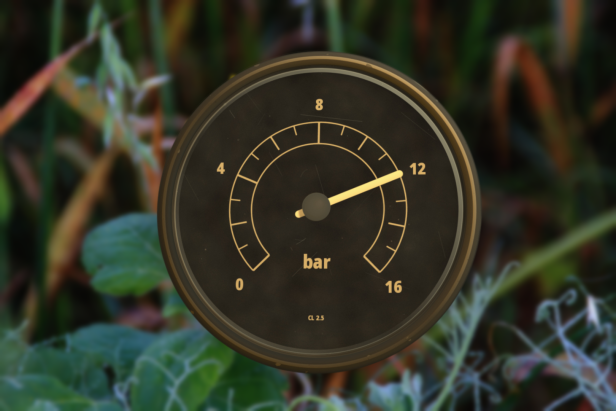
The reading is 12 bar
